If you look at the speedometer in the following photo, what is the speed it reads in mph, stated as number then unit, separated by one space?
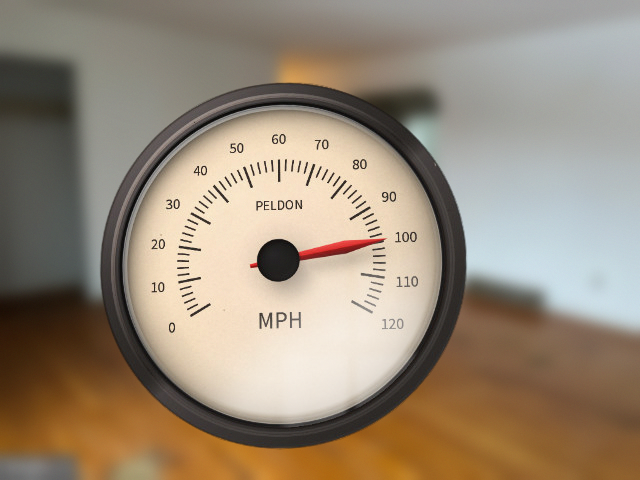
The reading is 100 mph
